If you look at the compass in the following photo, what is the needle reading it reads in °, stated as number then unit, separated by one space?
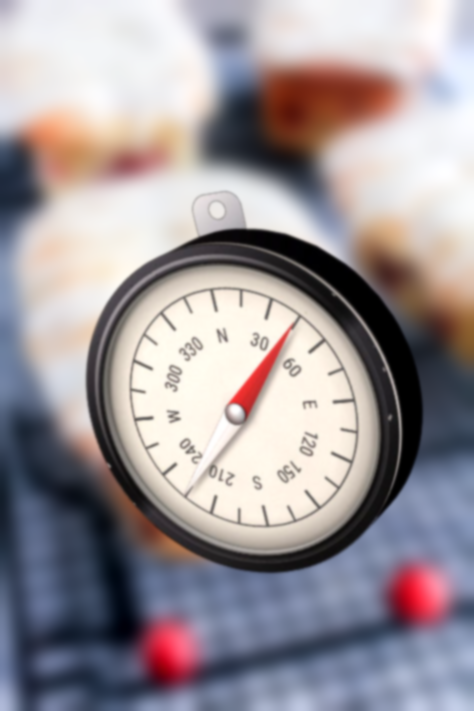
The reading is 45 °
